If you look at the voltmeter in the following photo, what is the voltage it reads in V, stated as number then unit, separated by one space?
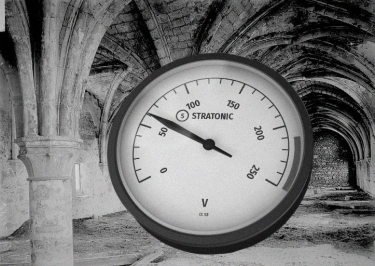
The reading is 60 V
